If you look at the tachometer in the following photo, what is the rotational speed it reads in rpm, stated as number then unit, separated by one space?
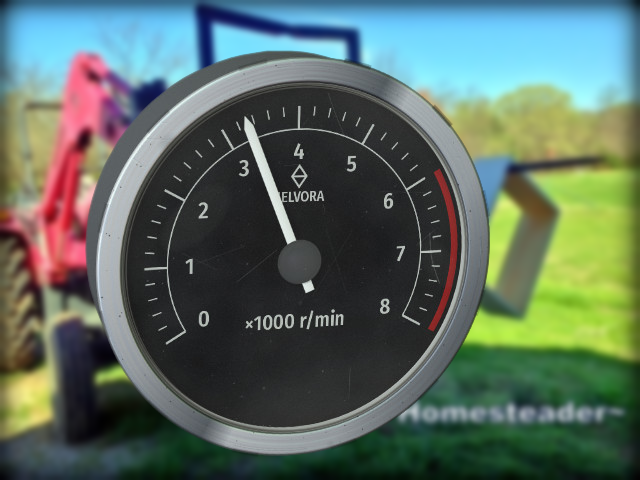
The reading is 3300 rpm
